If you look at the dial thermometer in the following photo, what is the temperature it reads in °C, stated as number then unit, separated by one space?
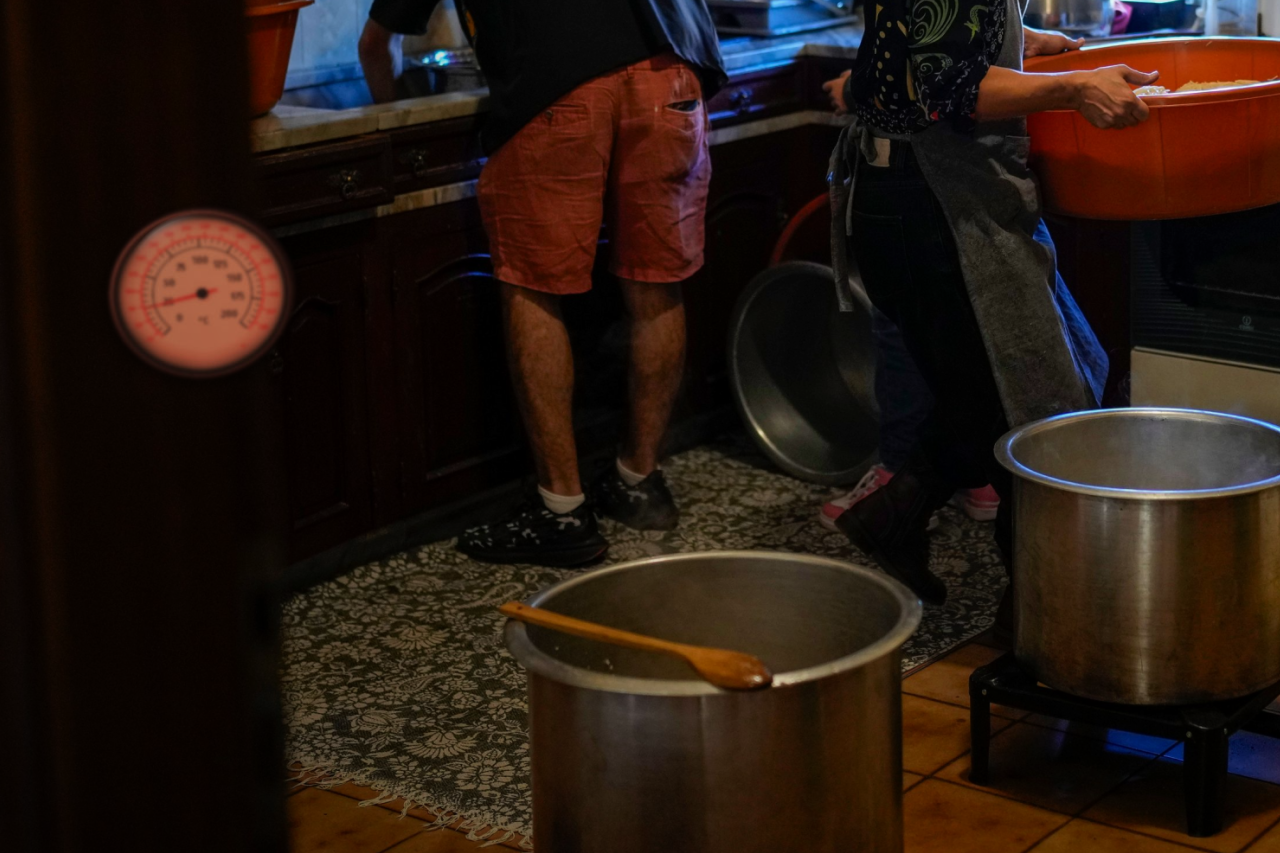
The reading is 25 °C
